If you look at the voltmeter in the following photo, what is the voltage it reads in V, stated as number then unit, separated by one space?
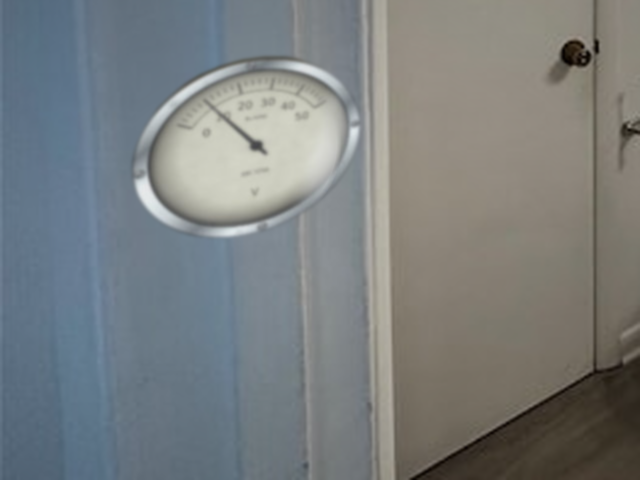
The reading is 10 V
